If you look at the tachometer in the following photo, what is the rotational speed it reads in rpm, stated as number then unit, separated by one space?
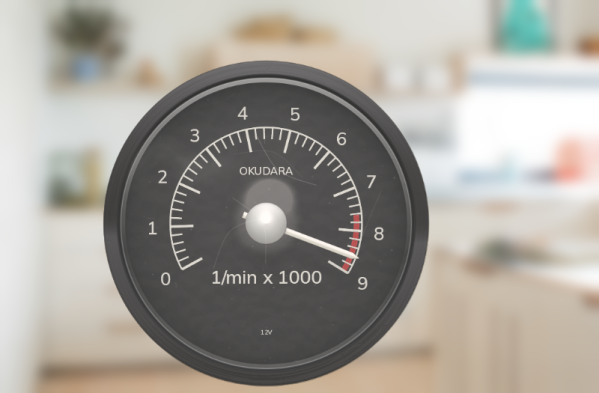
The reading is 8600 rpm
